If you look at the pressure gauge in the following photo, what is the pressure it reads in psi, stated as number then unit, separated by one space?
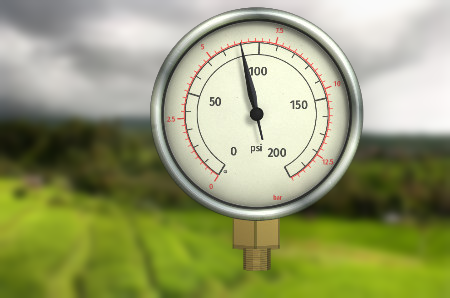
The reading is 90 psi
